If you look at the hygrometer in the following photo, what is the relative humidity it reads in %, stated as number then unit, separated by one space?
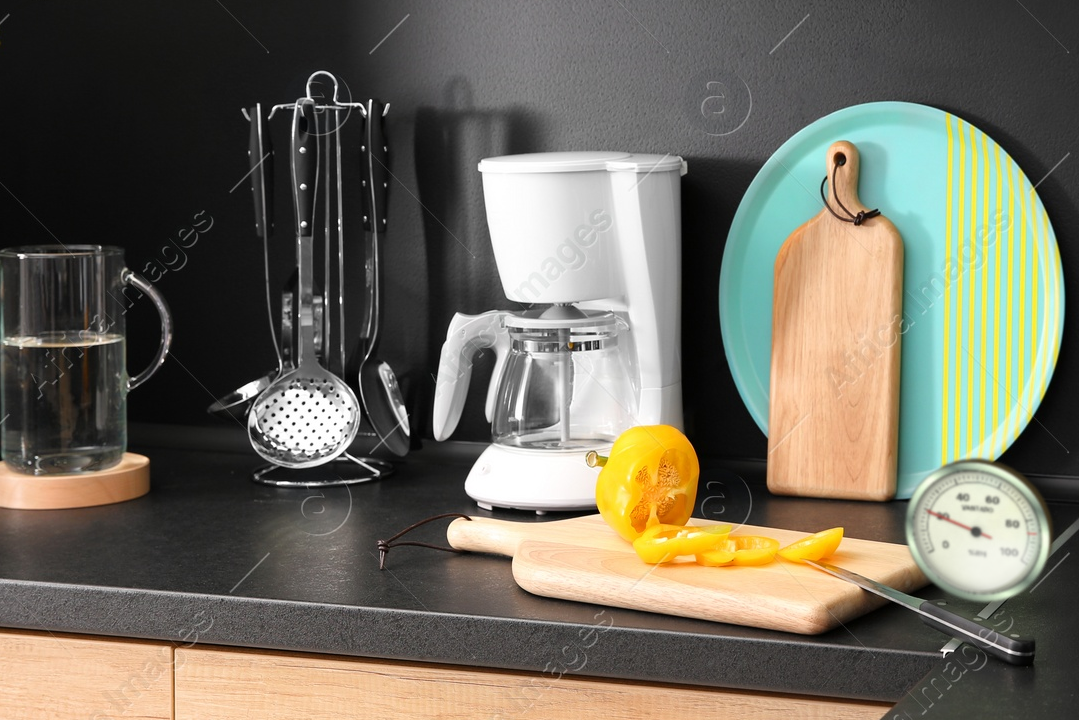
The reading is 20 %
